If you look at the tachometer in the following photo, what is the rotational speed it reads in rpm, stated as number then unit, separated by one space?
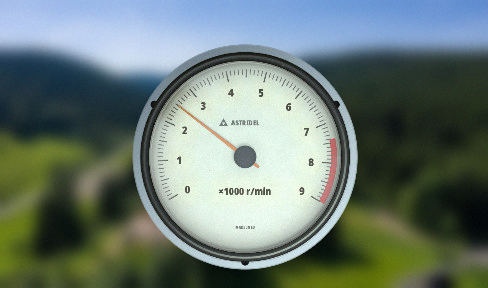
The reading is 2500 rpm
